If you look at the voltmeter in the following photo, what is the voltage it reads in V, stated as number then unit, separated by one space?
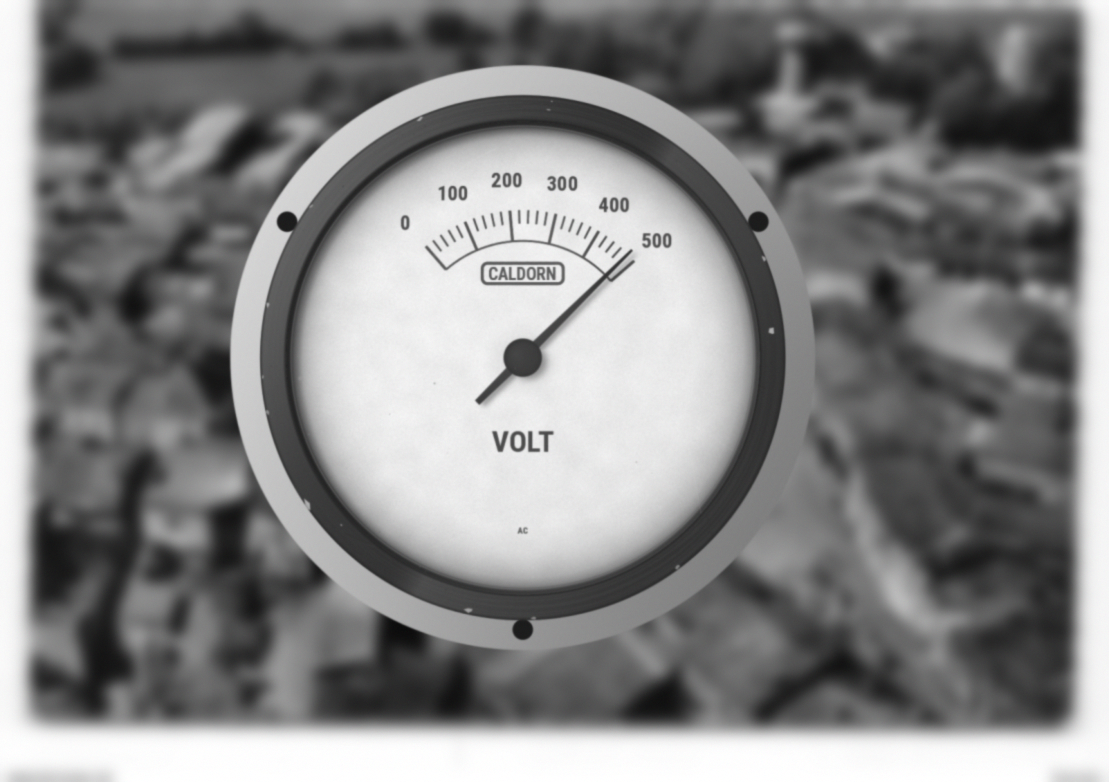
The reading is 480 V
